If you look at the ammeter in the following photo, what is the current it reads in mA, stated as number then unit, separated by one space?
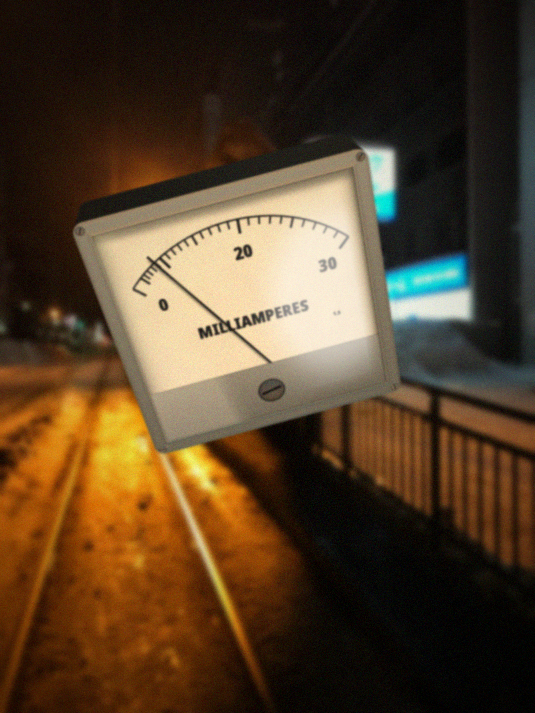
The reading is 9 mA
